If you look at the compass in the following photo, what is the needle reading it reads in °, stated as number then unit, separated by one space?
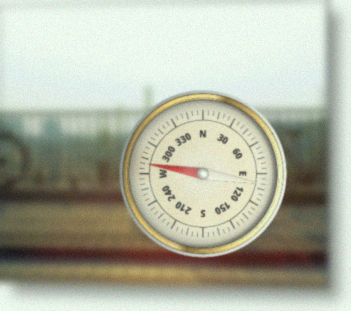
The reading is 280 °
